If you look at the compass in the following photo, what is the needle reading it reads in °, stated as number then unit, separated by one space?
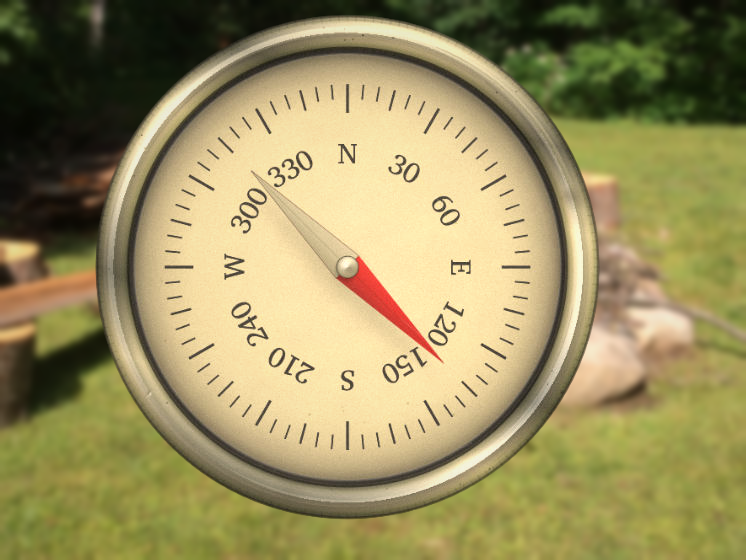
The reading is 135 °
